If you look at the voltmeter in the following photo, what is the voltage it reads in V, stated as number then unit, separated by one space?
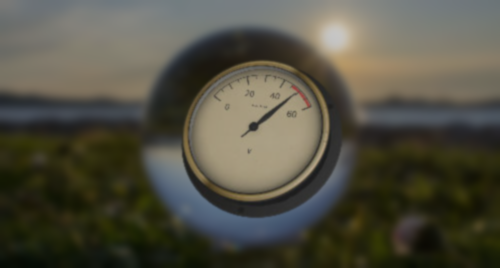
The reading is 50 V
